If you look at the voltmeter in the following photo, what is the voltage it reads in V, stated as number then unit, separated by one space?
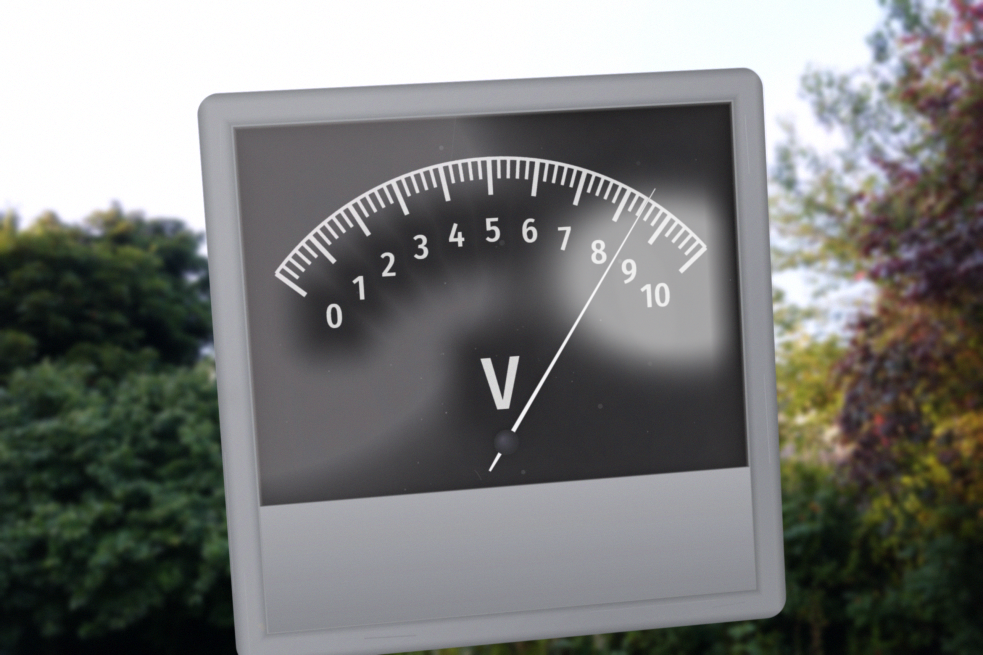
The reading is 8.4 V
